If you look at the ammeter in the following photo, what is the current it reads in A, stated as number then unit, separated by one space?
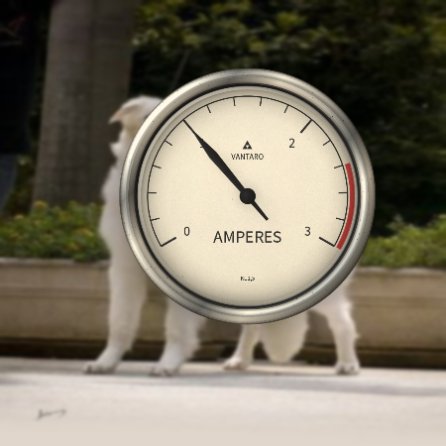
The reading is 1 A
